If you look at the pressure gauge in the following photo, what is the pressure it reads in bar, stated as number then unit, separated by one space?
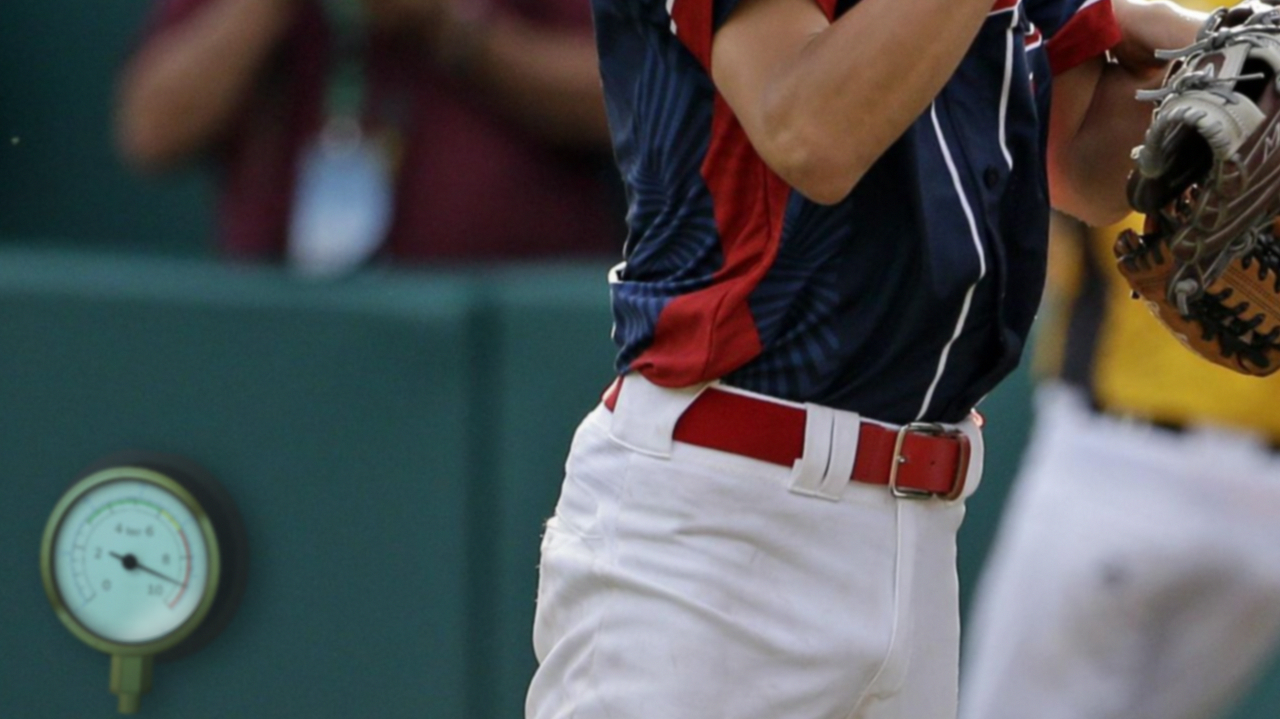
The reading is 9 bar
